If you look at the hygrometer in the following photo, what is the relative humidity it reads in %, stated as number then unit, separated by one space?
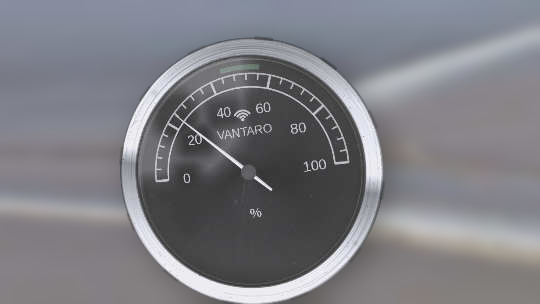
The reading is 24 %
